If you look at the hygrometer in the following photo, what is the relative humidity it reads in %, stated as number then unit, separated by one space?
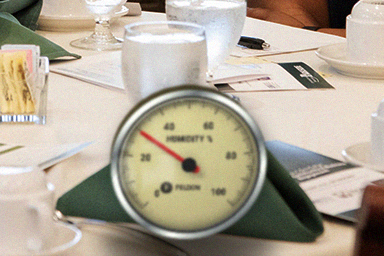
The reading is 30 %
